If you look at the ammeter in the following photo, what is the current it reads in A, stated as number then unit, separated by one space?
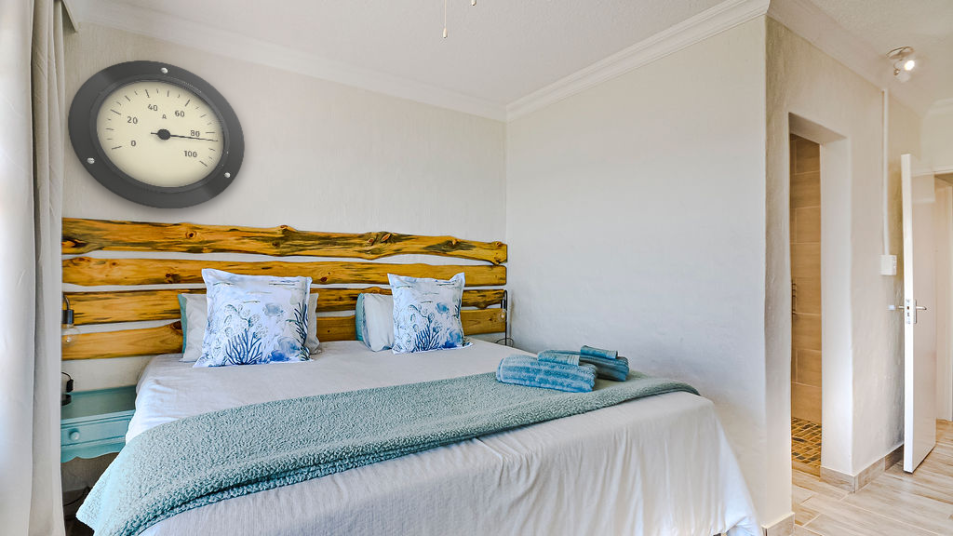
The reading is 85 A
